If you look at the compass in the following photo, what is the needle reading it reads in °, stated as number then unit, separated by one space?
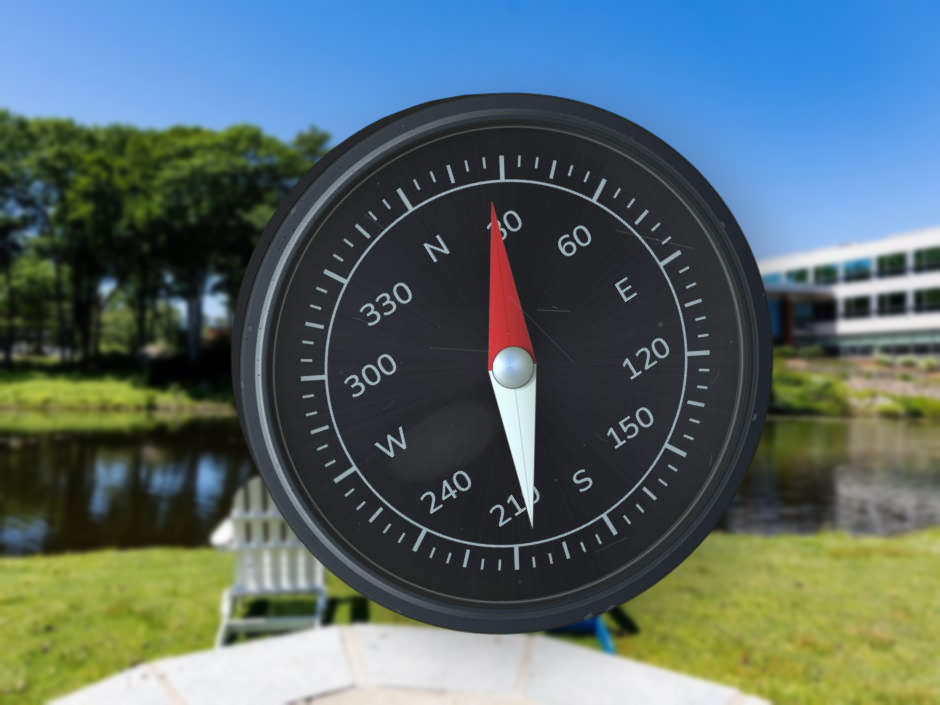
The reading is 25 °
